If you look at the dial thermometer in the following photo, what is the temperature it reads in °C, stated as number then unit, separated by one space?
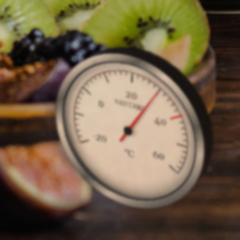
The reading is 30 °C
